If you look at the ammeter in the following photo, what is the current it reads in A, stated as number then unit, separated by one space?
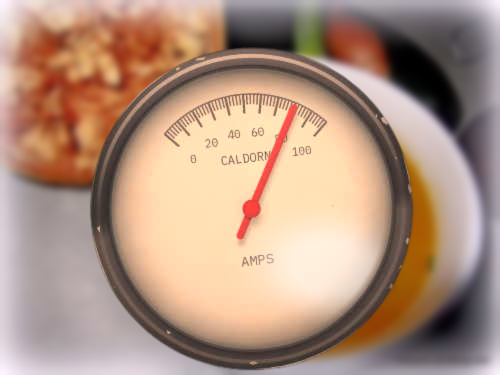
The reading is 80 A
